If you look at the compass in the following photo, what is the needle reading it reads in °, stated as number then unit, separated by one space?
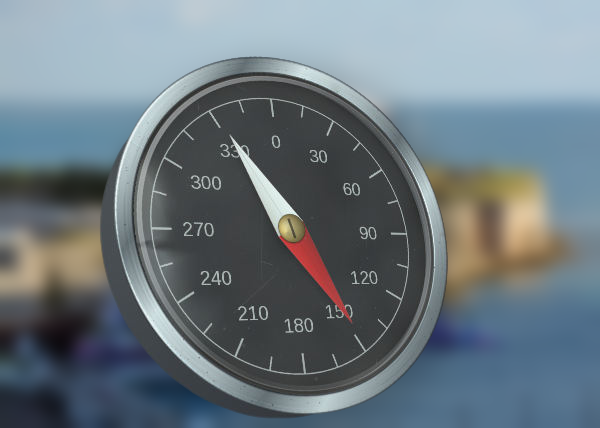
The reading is 150 °
